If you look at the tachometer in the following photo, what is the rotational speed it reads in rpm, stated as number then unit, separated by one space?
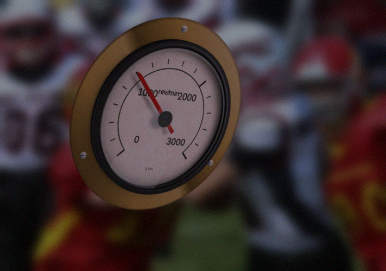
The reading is 1000 rpm
